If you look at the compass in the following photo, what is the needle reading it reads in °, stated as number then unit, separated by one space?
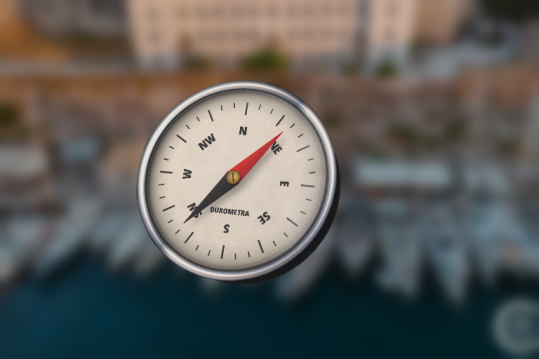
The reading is 40 °
